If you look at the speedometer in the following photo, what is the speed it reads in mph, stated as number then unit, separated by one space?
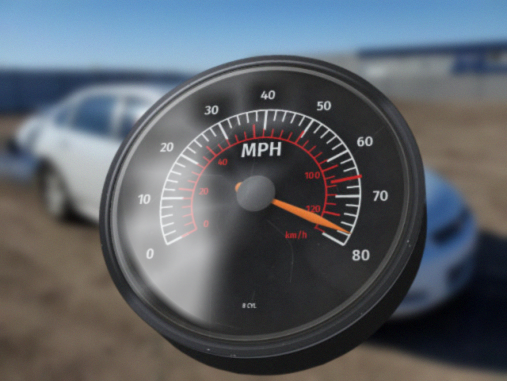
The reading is 78 mph
